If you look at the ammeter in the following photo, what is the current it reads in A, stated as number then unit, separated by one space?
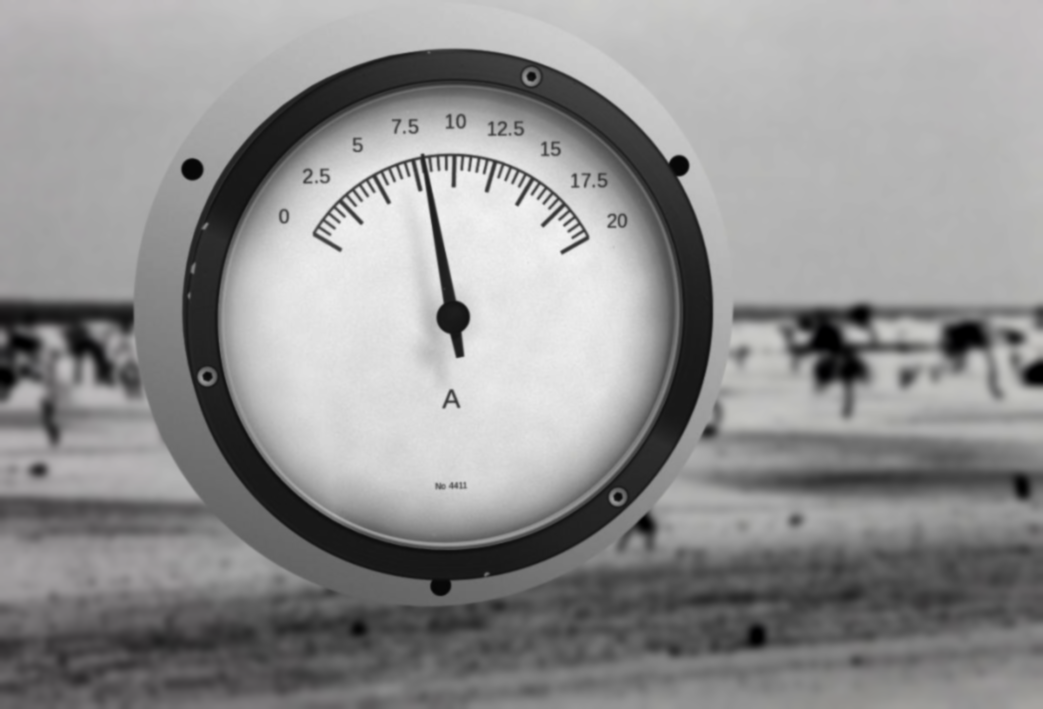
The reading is 8 A
